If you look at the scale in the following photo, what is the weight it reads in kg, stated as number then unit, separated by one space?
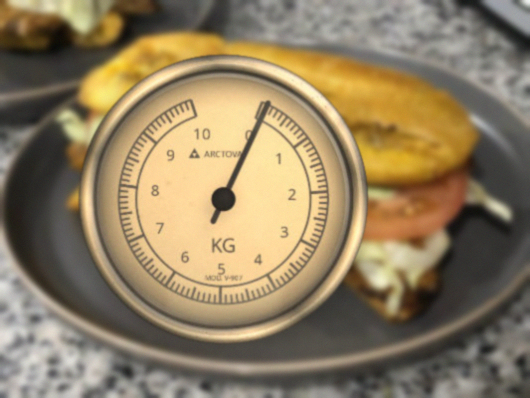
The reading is 0.1 kg
